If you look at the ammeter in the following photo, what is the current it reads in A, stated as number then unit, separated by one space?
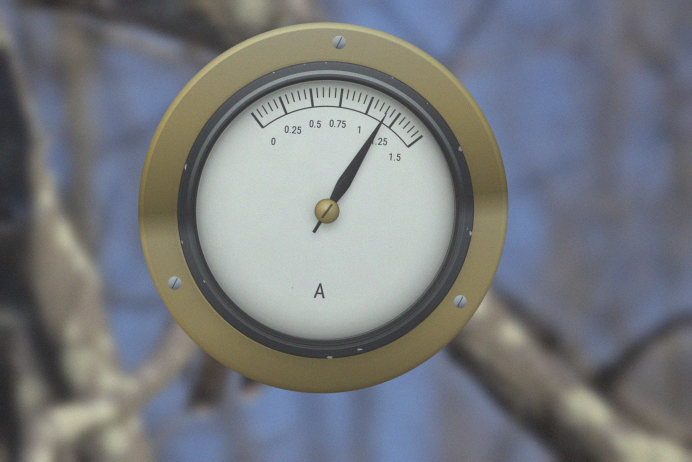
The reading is 1.15 A
